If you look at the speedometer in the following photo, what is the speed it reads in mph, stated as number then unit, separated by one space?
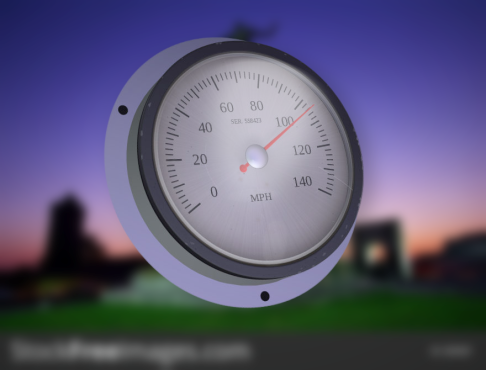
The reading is 104 mph
